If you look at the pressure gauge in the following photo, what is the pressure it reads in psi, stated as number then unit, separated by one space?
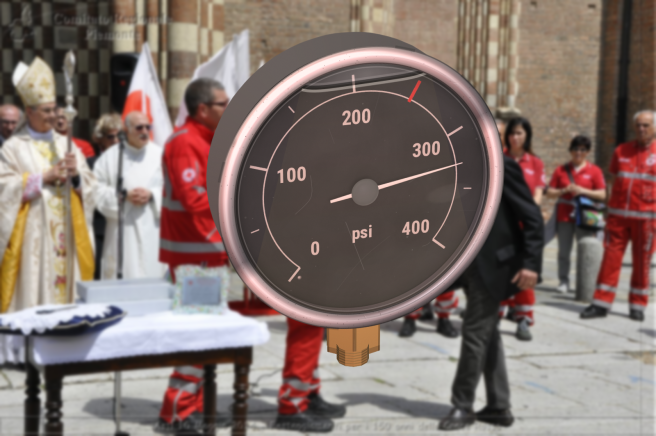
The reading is 325 psi
